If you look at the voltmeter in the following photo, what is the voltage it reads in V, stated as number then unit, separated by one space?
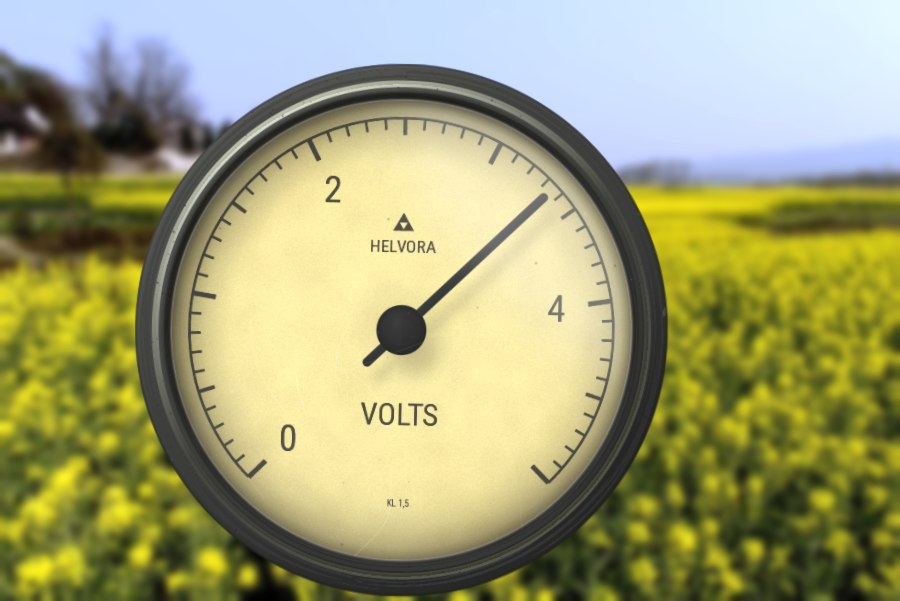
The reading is 3.35 V
